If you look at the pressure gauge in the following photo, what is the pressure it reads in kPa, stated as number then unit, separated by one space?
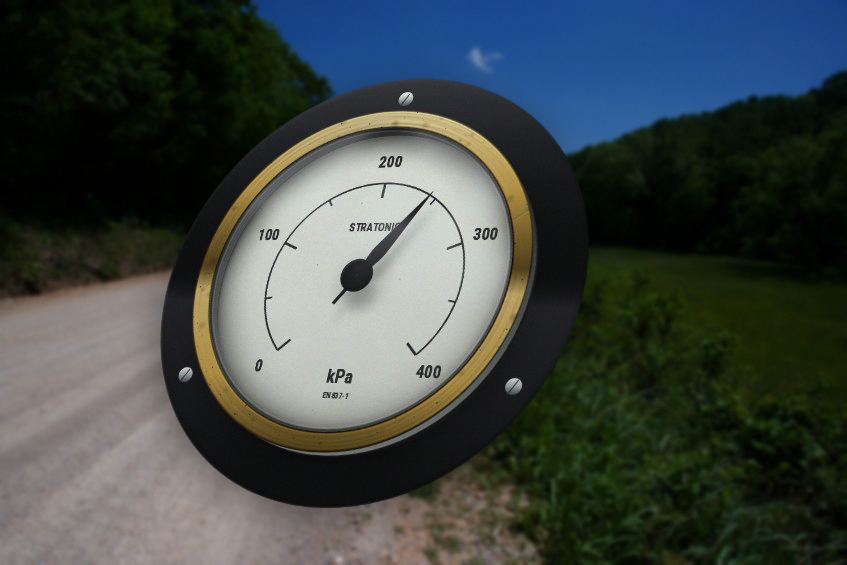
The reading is 250 kPa
